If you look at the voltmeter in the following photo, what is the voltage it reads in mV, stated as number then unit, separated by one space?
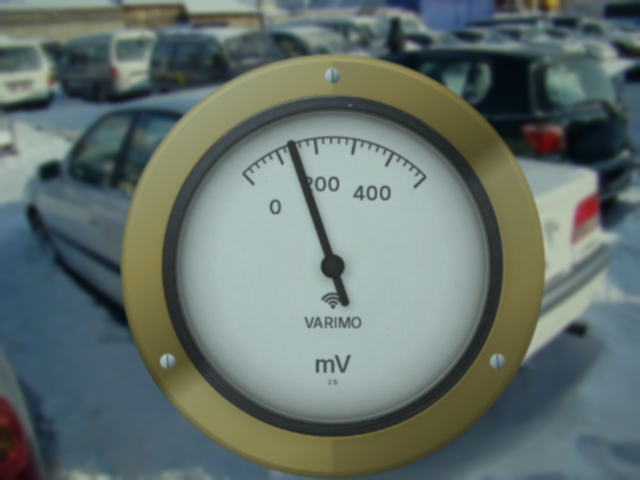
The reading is 140 mV
